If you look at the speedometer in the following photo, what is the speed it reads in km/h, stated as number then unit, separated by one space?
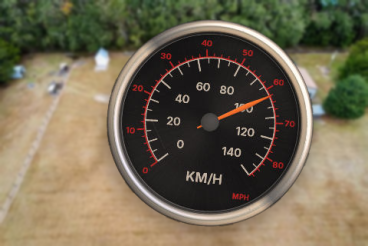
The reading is 100 km/h
